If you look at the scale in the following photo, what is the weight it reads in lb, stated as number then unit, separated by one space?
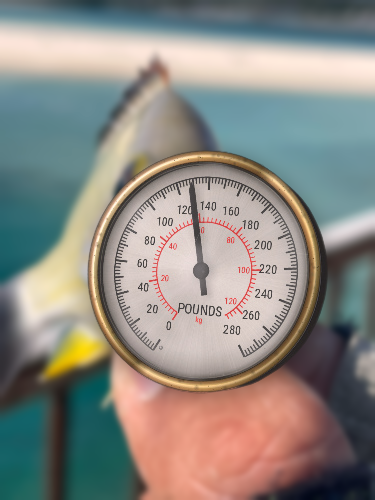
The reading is 130 lb
